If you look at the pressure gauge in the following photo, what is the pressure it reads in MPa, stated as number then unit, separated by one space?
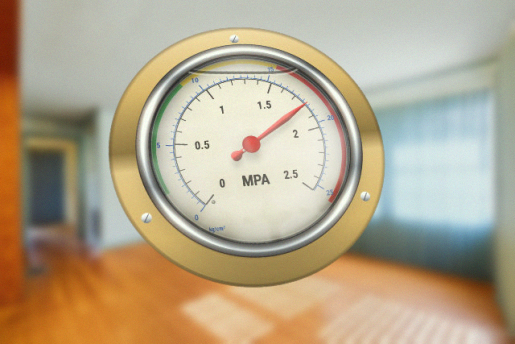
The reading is 1.8 MPa
